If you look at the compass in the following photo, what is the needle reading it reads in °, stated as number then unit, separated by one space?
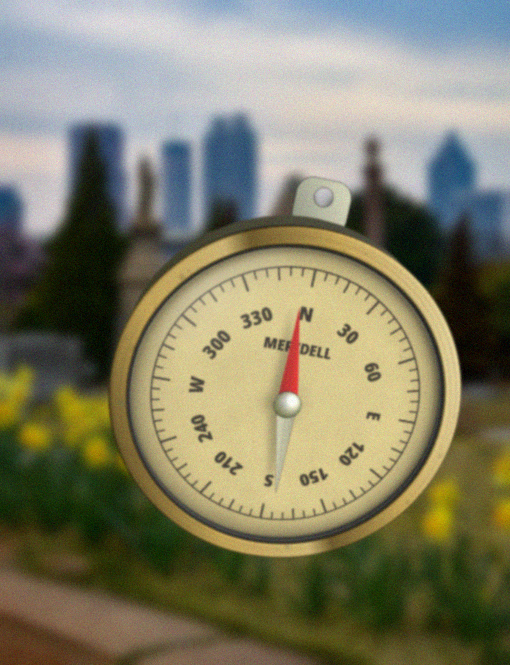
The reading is 355 °
